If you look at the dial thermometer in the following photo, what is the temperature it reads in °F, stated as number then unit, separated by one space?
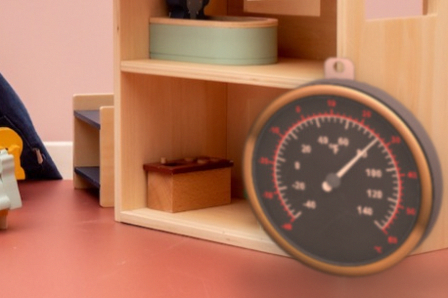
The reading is 80 °F
